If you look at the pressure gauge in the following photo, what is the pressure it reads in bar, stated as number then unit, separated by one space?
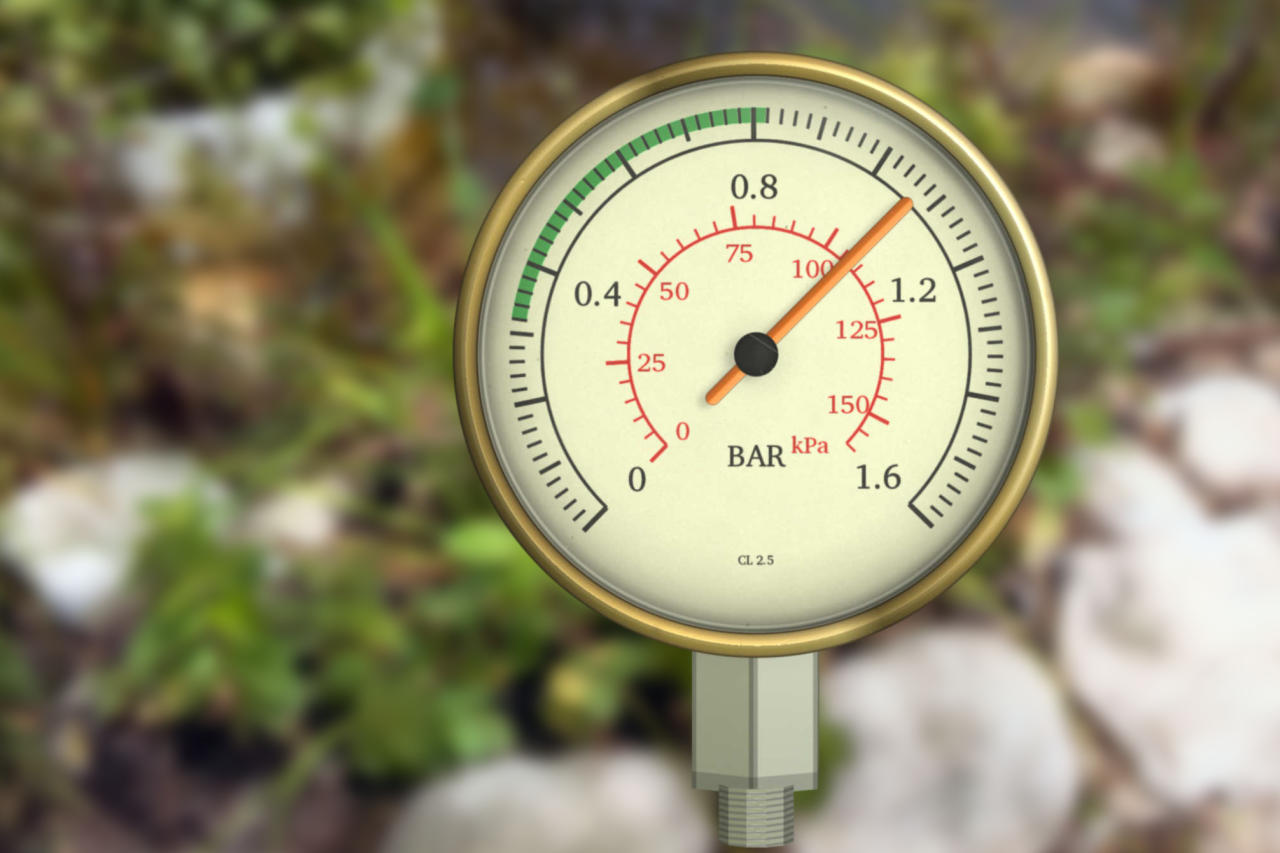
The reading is 1.07 bar
